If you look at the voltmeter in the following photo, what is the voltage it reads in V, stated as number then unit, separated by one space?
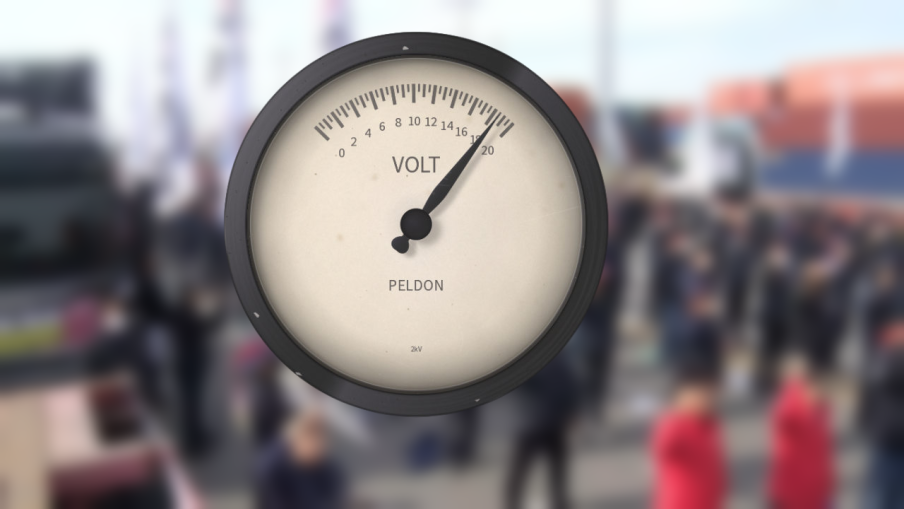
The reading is 18.5 V
